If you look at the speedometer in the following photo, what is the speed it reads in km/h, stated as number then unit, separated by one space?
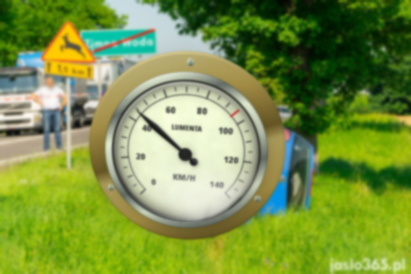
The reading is 45 km/h
